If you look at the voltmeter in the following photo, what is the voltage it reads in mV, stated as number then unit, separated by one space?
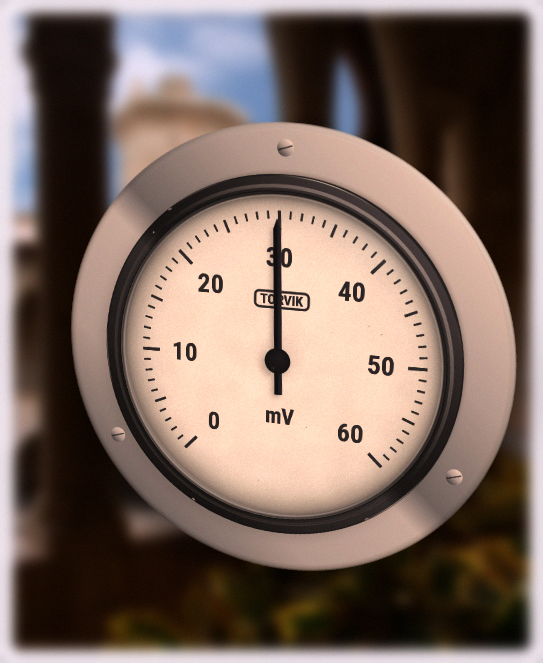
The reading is 30 mV
